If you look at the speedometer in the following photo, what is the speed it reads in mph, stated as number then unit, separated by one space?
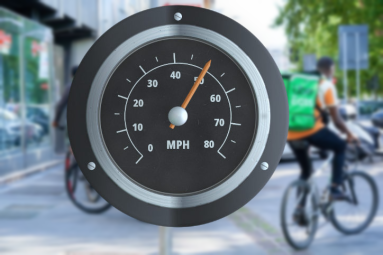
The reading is 50 mph
